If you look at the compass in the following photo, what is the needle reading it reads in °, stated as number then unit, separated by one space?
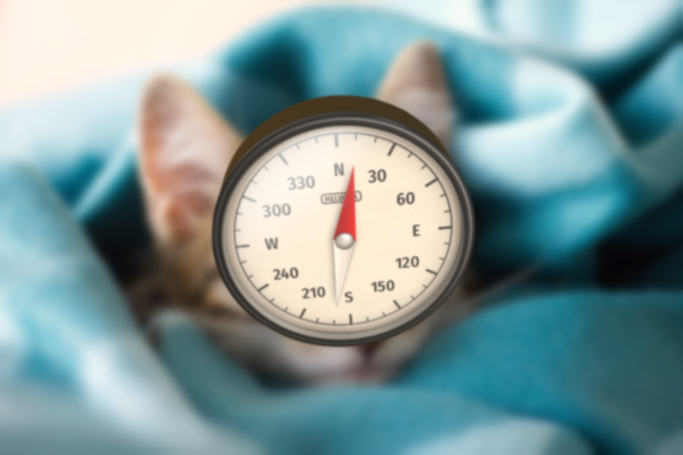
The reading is 10 °
